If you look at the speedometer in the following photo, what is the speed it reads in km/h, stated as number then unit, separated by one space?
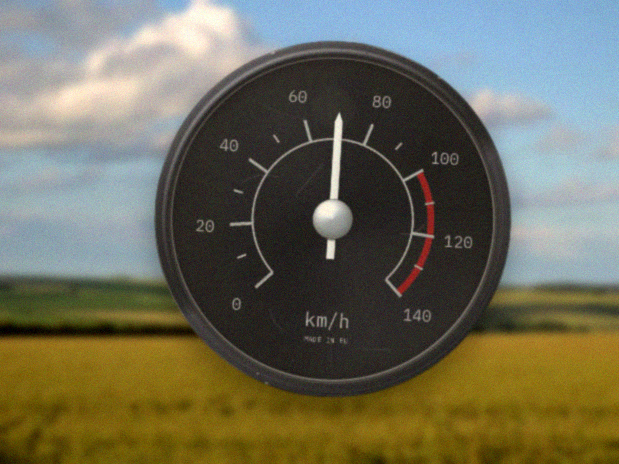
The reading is 70 km/h
